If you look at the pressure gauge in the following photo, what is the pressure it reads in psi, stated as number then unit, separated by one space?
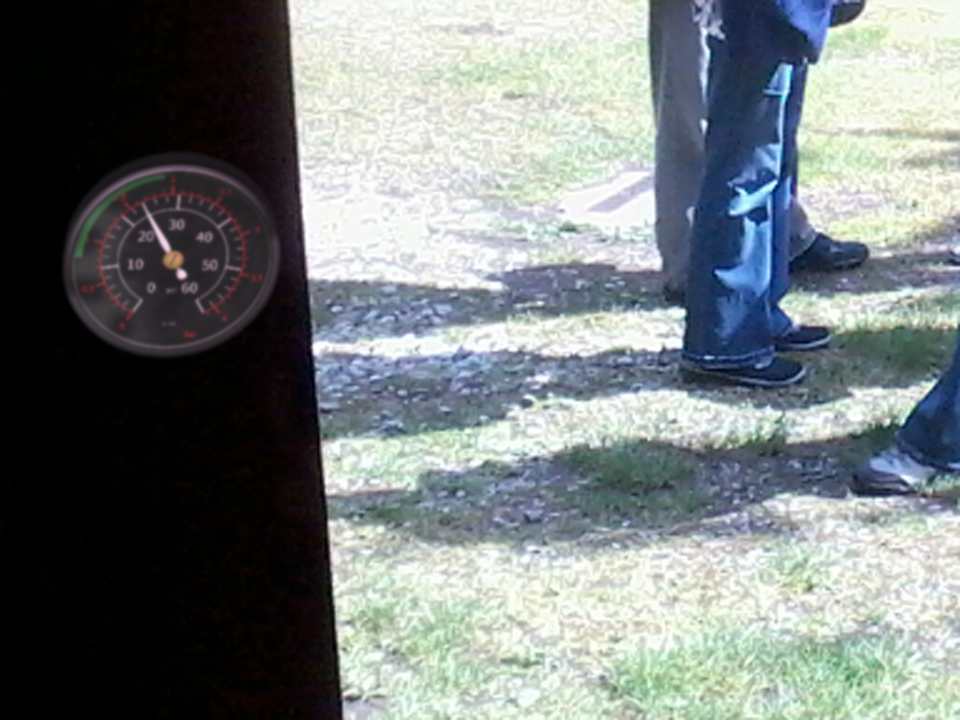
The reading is 24 psi
